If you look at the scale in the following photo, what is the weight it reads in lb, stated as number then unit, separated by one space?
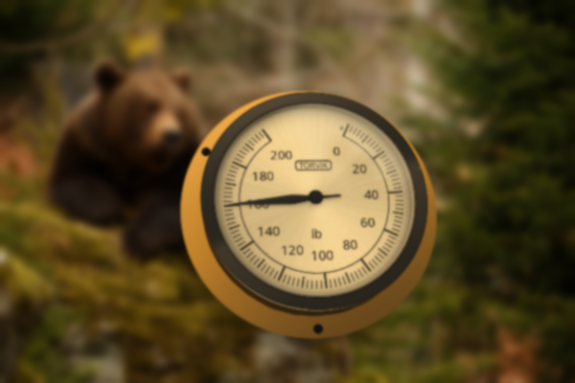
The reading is 160 lb
